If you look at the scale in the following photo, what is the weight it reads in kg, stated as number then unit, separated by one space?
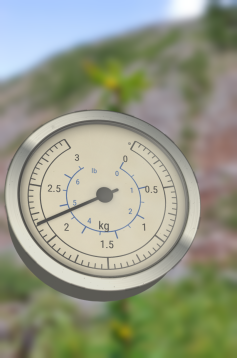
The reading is 2.15 kg
